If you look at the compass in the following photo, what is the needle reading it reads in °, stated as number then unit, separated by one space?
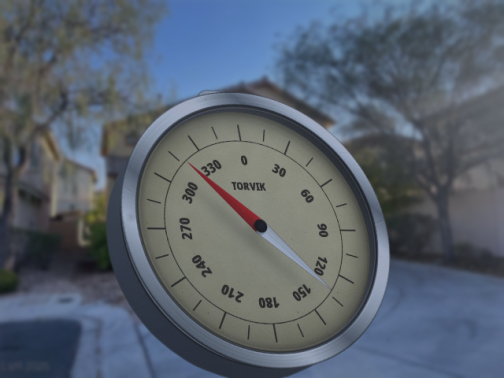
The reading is 315 °
